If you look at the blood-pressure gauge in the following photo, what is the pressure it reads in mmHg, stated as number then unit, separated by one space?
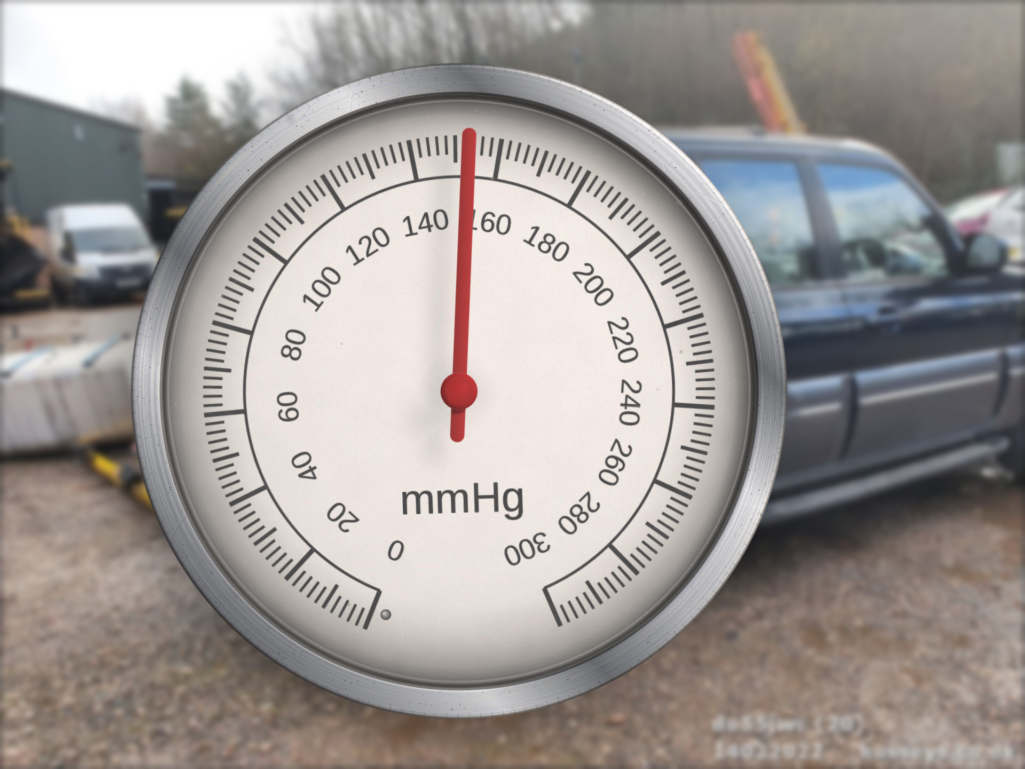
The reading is 153 mmHg
